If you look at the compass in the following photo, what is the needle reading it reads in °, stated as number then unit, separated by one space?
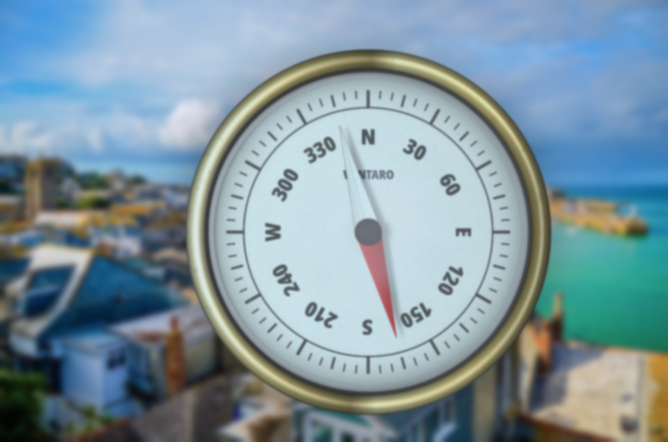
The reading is 165 °
